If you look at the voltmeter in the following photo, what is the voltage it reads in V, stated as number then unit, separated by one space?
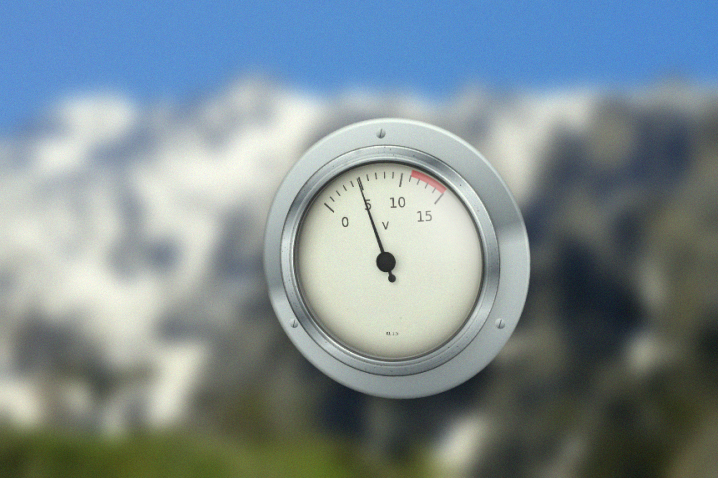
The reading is 5 V
